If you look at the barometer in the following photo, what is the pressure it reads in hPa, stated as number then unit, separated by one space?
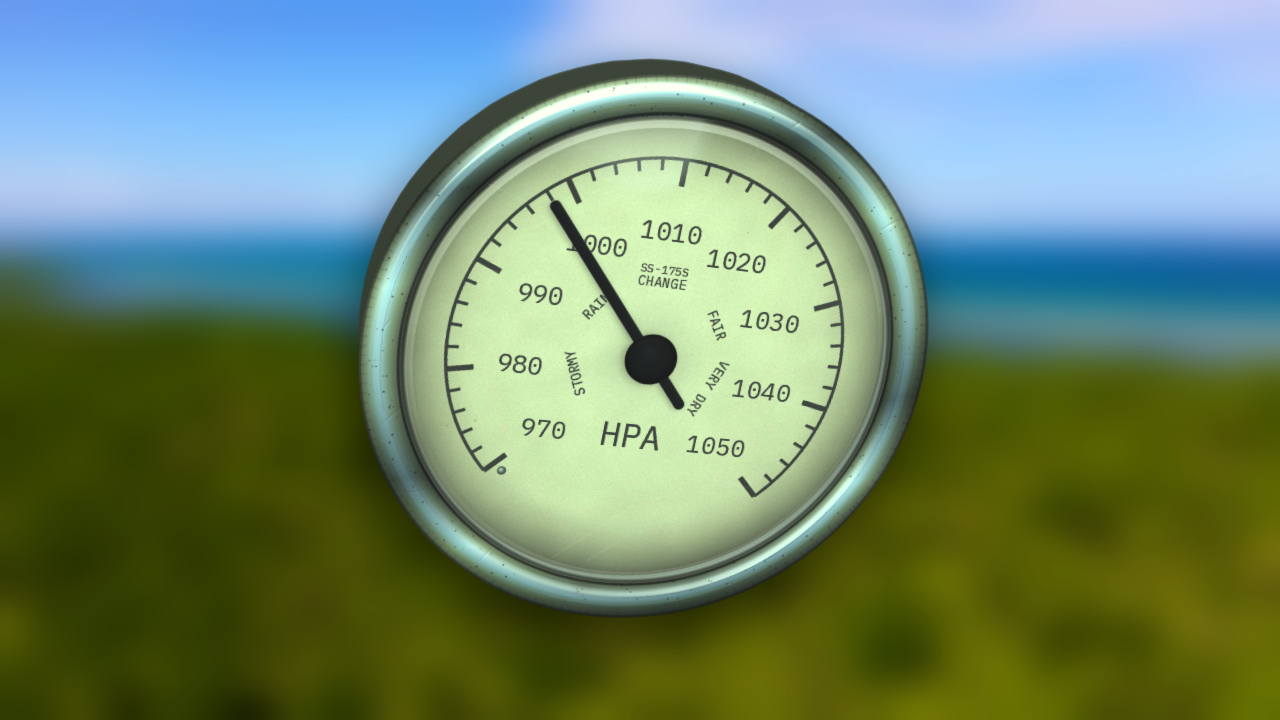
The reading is 998 hPa
